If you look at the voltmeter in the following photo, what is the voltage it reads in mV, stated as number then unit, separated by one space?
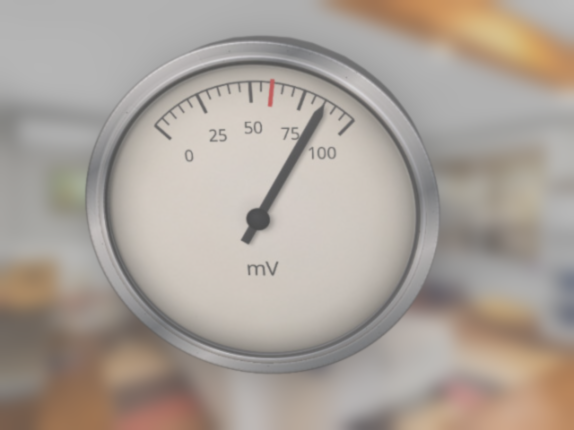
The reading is 85 mV
